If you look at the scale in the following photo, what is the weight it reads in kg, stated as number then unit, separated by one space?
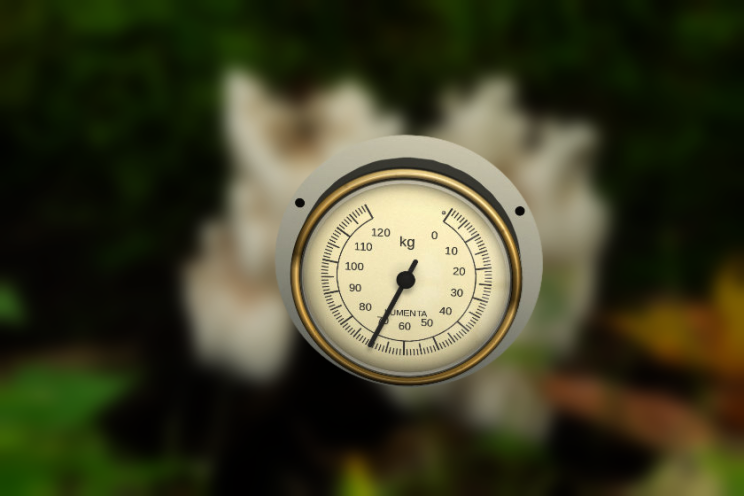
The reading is 70 kg
